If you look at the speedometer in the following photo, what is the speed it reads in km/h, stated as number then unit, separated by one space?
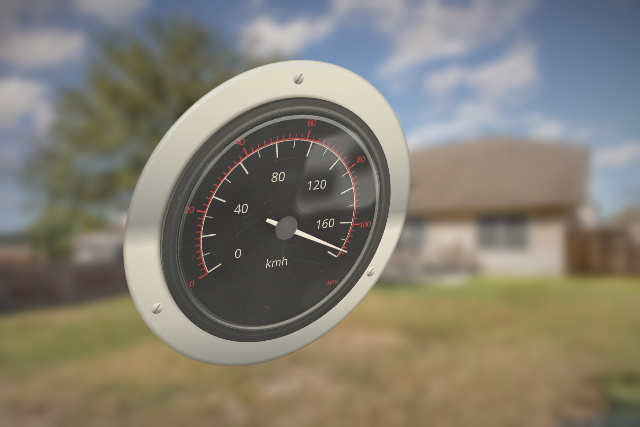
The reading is 175 km/h
